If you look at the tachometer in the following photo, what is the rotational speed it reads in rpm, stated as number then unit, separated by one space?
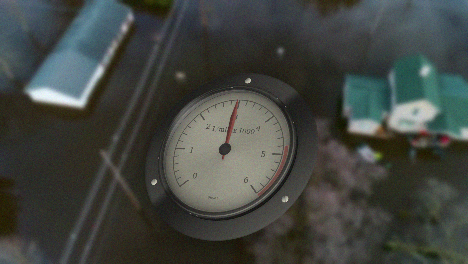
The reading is 3000 rpm
